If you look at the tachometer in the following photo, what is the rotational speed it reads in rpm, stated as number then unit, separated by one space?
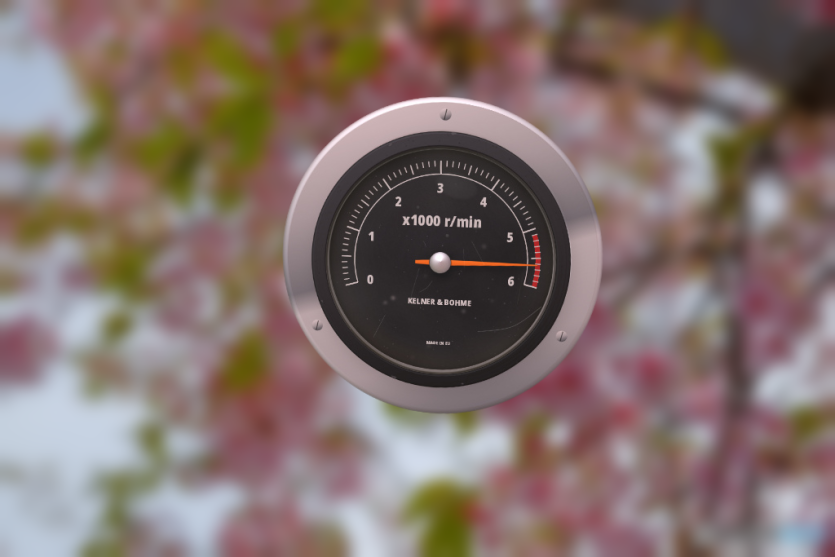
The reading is 5600 rpm
